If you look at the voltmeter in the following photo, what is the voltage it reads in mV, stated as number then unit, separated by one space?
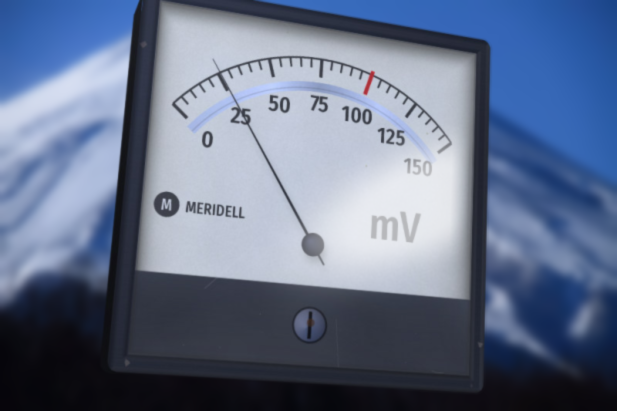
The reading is 25 mV
